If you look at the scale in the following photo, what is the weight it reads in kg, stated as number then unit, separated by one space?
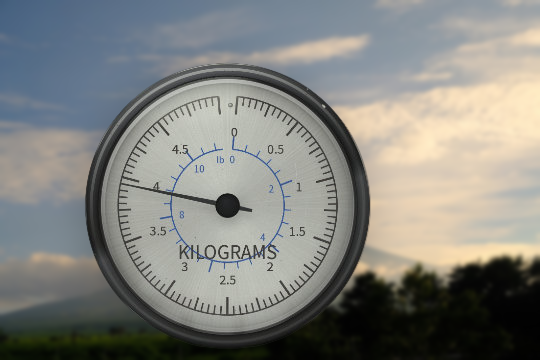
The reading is 3.95 kg
